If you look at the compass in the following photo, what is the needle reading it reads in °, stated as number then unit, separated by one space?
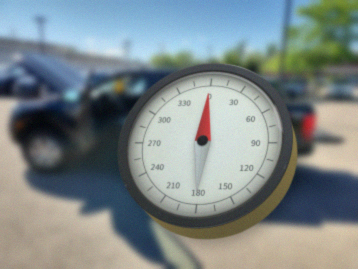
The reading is 0 °
